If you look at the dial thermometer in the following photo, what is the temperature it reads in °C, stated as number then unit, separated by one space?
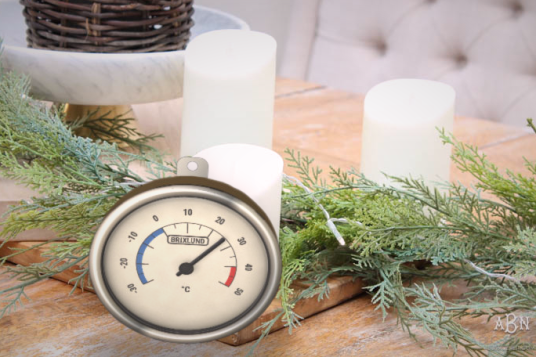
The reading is 25 °C
